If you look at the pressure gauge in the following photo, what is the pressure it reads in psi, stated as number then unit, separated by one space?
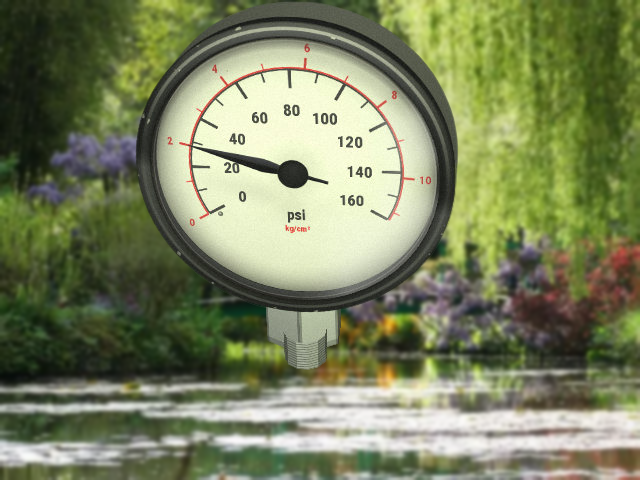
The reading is 30 psi
